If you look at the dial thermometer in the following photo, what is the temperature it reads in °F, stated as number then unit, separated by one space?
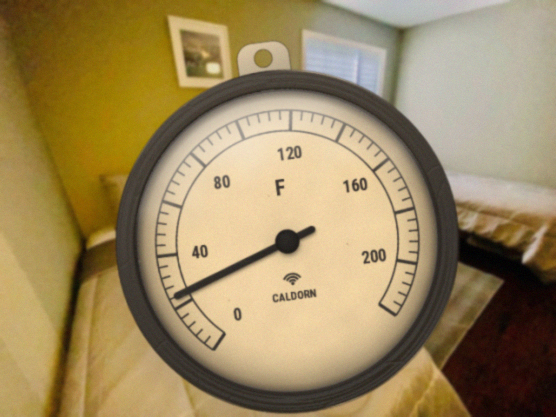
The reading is 24 °F
